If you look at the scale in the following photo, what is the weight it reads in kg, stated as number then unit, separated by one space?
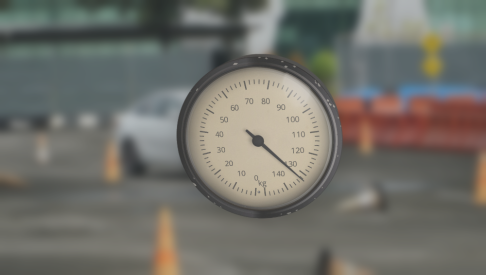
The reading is 132 kg
